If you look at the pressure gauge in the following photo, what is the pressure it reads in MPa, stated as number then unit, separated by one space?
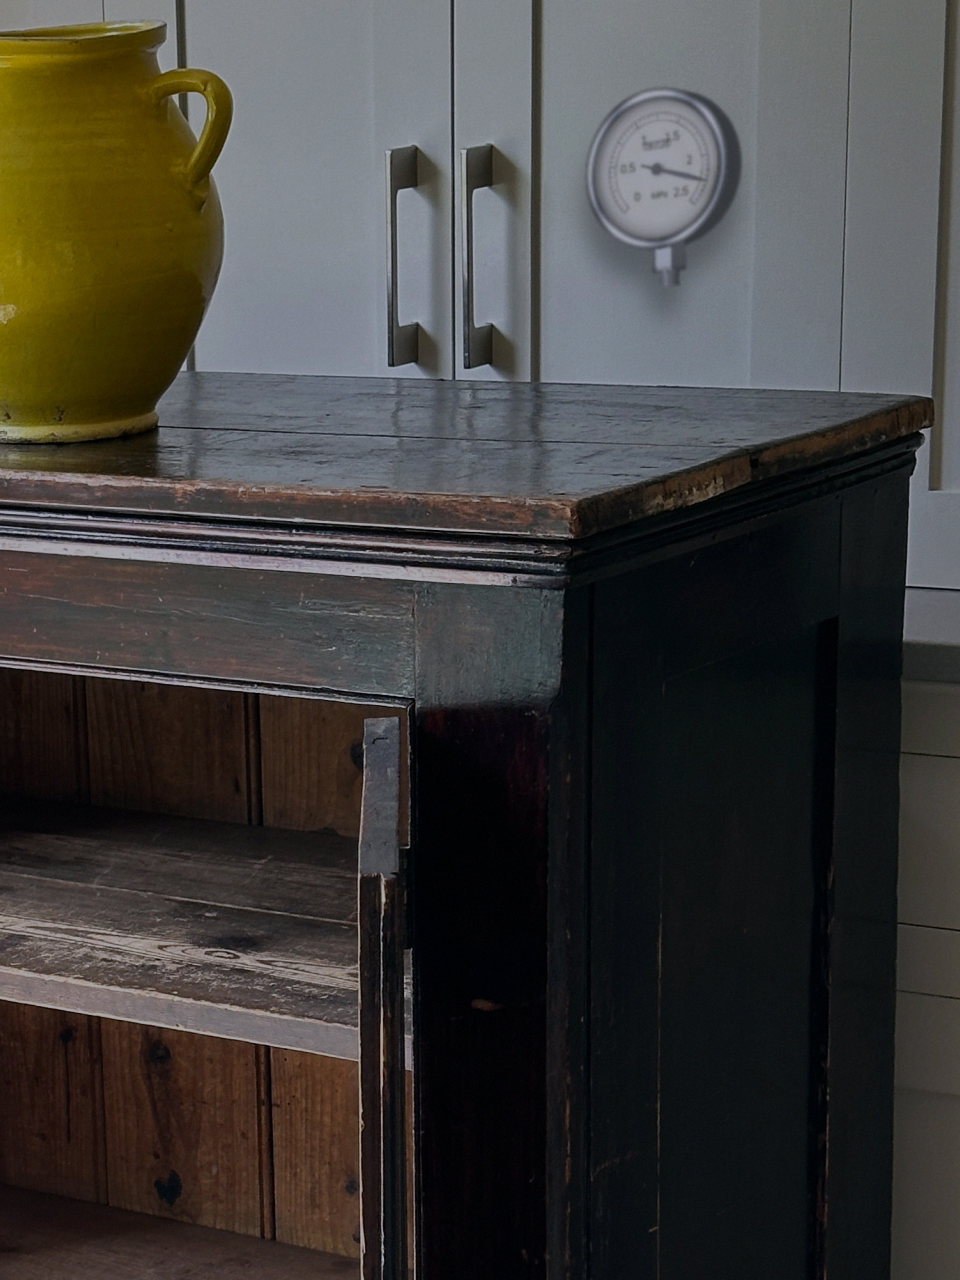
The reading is 2.25 MPa
